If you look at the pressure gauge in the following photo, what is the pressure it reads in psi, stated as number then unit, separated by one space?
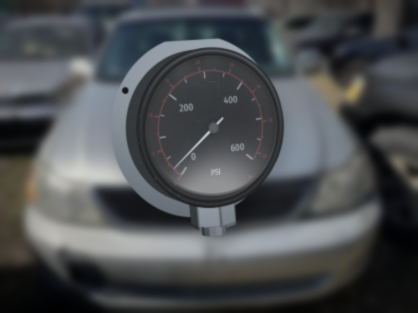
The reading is 25 psi
